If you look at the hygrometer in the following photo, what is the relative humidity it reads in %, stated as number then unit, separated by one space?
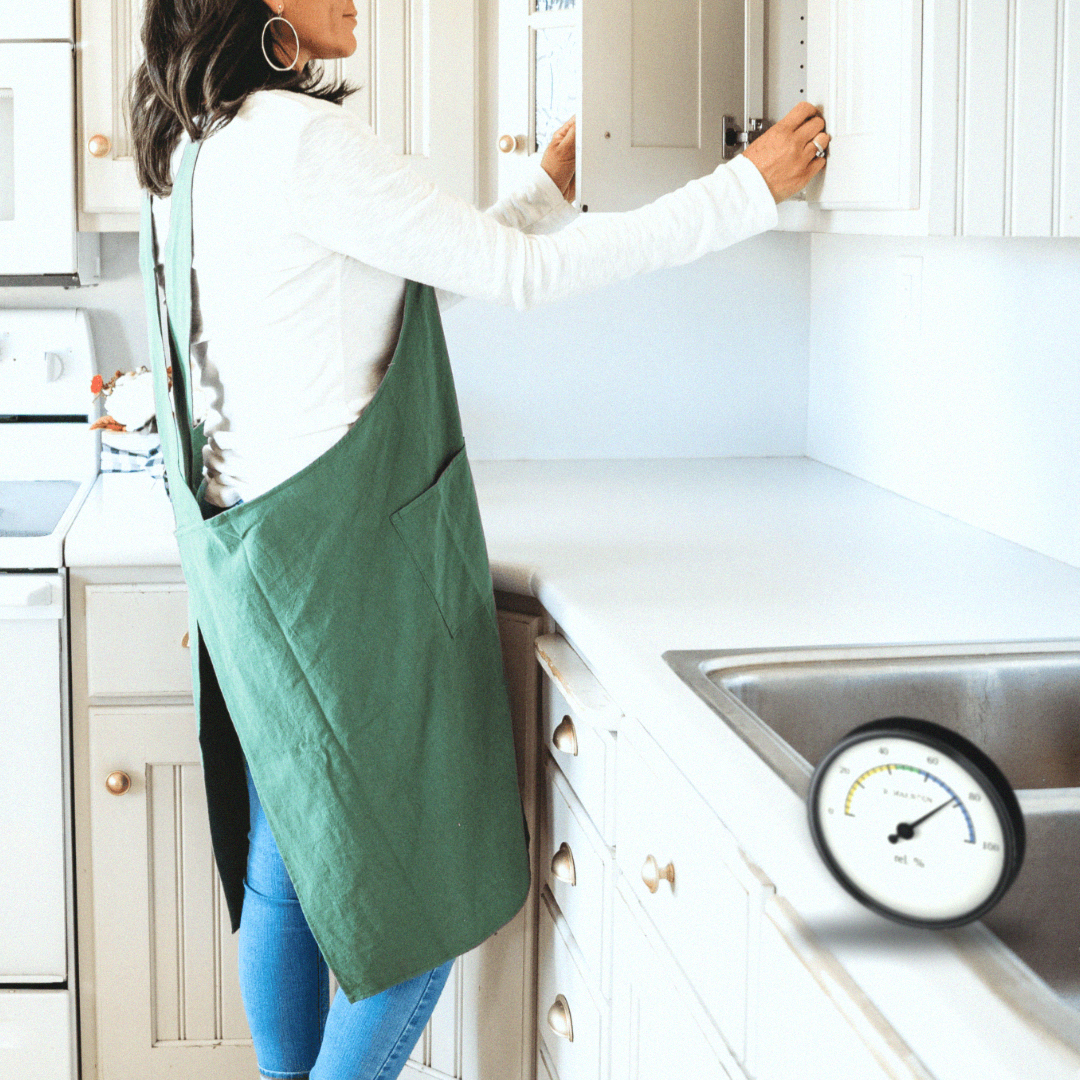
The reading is 76 %
